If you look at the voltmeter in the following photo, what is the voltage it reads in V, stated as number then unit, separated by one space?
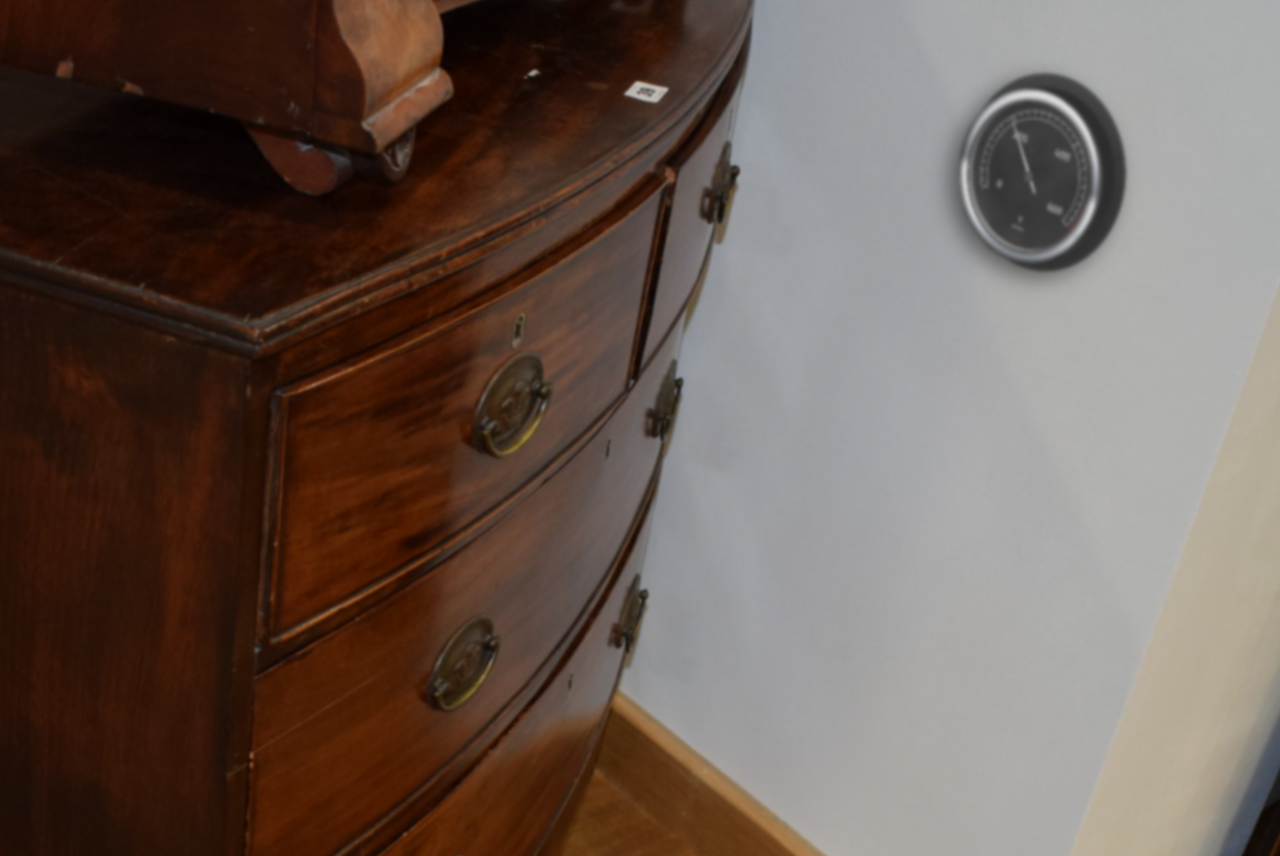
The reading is 200 V
